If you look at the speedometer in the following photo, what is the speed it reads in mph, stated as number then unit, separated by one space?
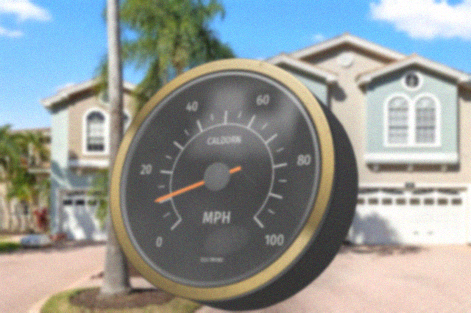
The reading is 10 mph
